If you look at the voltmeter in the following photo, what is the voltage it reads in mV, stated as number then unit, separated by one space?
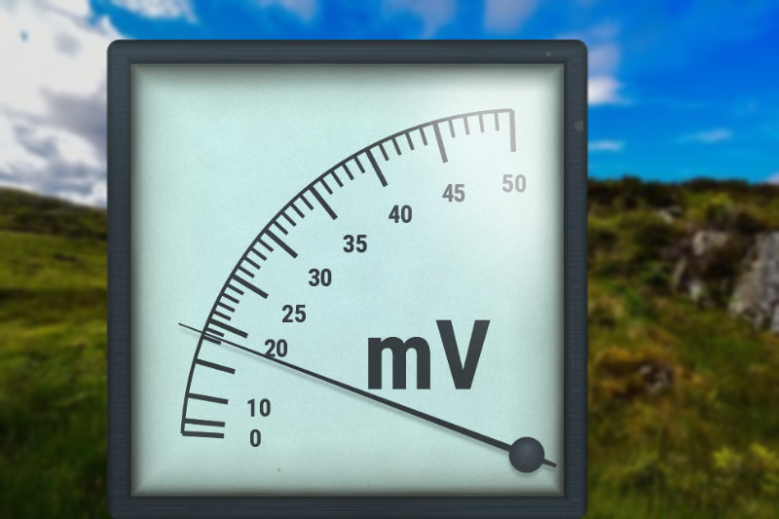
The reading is 18.5 mV
